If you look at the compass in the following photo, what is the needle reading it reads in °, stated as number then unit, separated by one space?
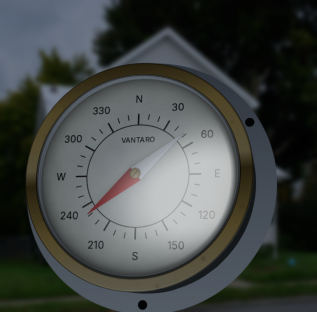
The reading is 230 °
